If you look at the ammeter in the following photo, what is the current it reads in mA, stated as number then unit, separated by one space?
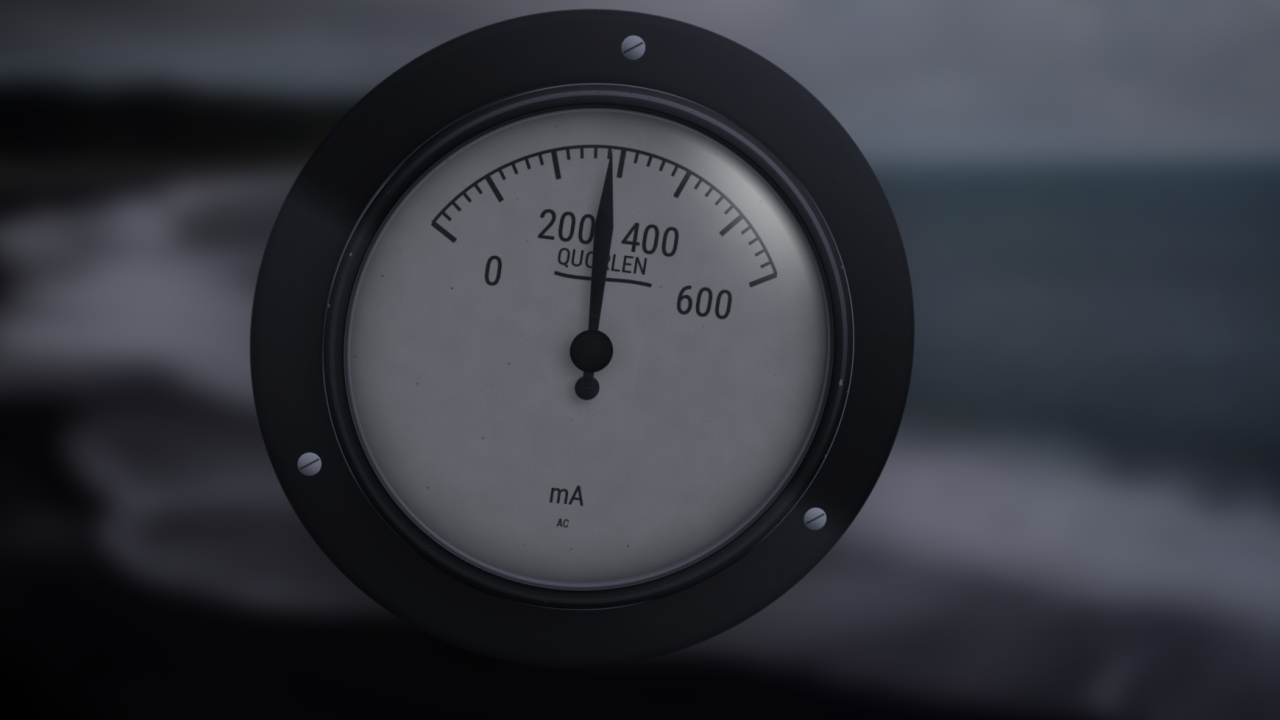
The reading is 280 mA
